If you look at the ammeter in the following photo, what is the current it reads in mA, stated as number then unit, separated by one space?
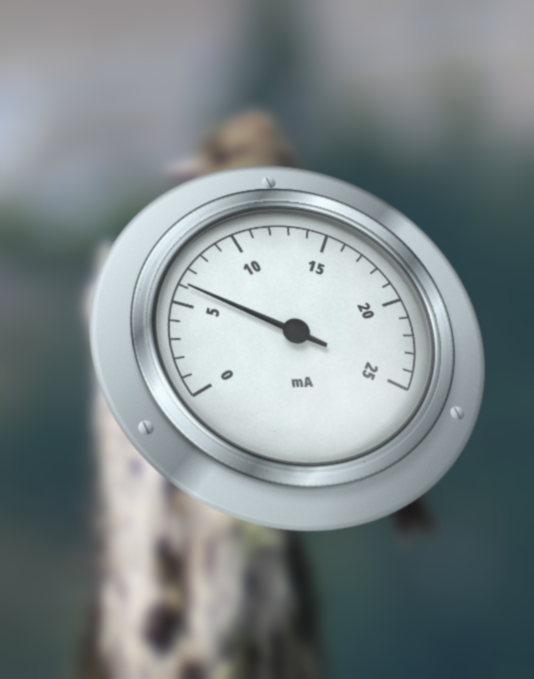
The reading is 6 mA
